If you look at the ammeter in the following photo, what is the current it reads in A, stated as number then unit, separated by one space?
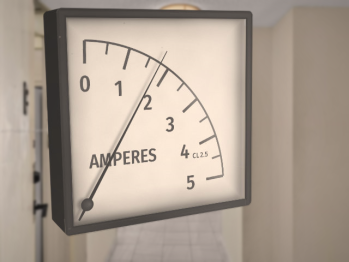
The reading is 1.75 A
